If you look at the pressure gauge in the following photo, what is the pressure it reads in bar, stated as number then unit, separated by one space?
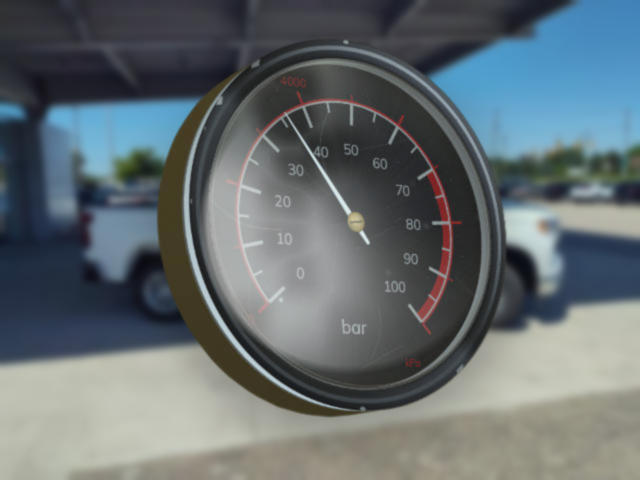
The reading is 35 bar
